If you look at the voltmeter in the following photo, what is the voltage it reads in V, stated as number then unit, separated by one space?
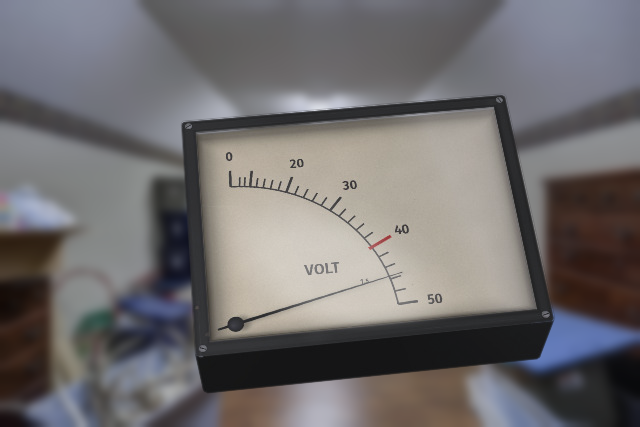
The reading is 46 V
